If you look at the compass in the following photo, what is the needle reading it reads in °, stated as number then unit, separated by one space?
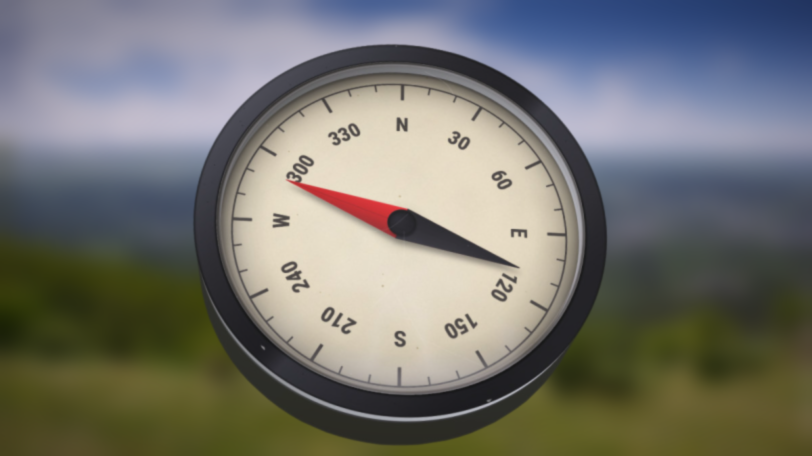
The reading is 290 °
